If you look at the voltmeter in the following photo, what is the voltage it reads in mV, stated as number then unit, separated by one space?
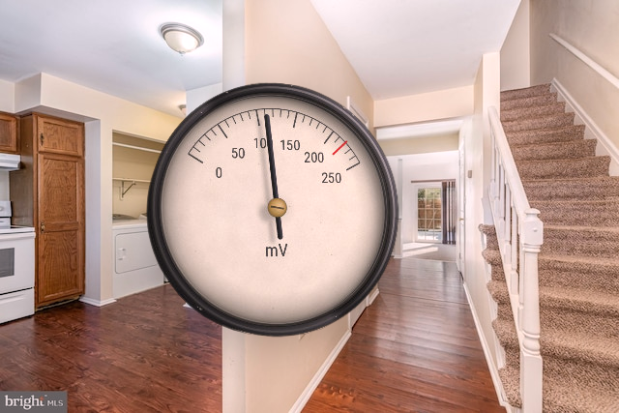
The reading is 110 mV
